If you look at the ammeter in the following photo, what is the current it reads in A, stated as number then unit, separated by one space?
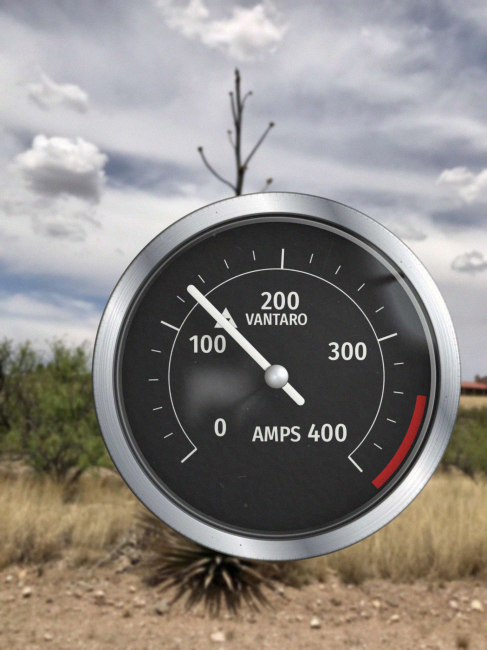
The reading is 130 A
